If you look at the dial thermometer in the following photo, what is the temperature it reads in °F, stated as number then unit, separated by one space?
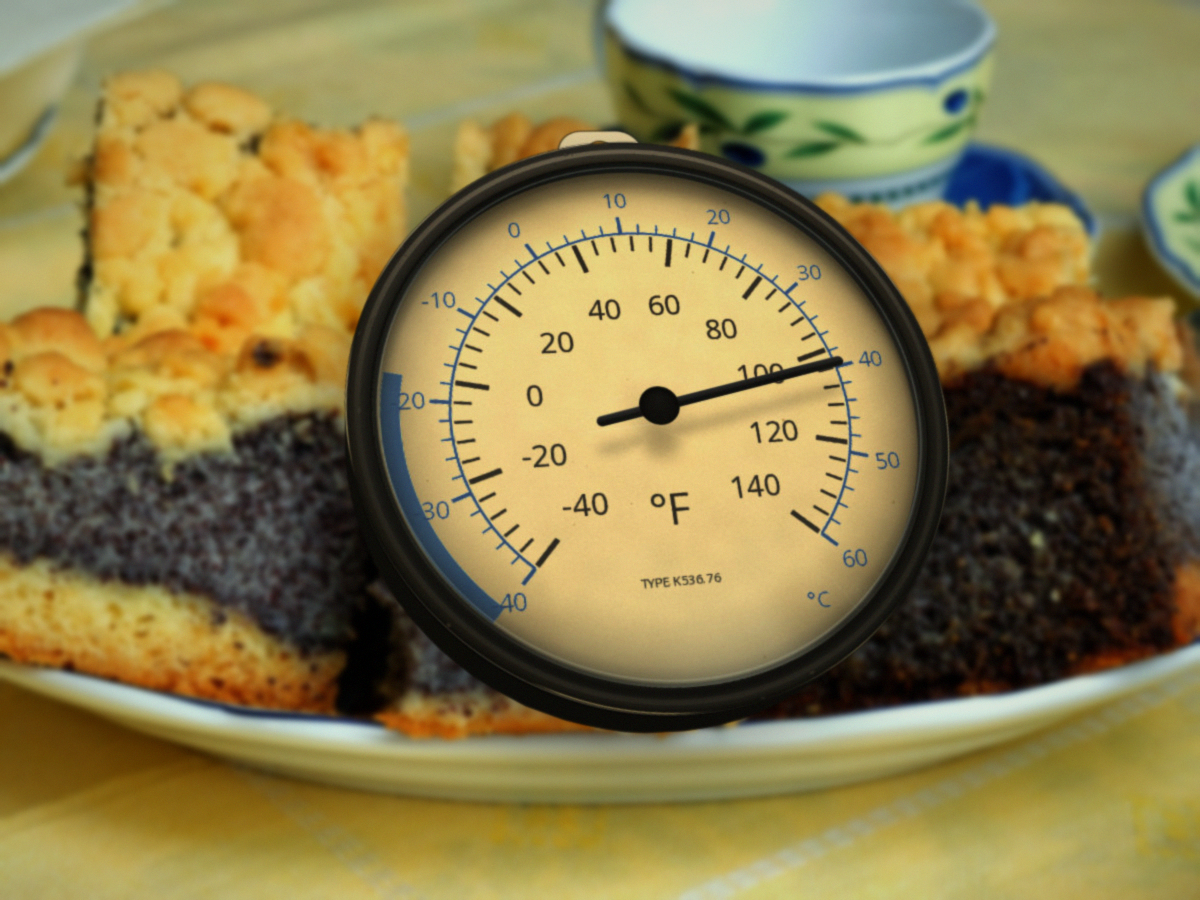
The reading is 104 °F
